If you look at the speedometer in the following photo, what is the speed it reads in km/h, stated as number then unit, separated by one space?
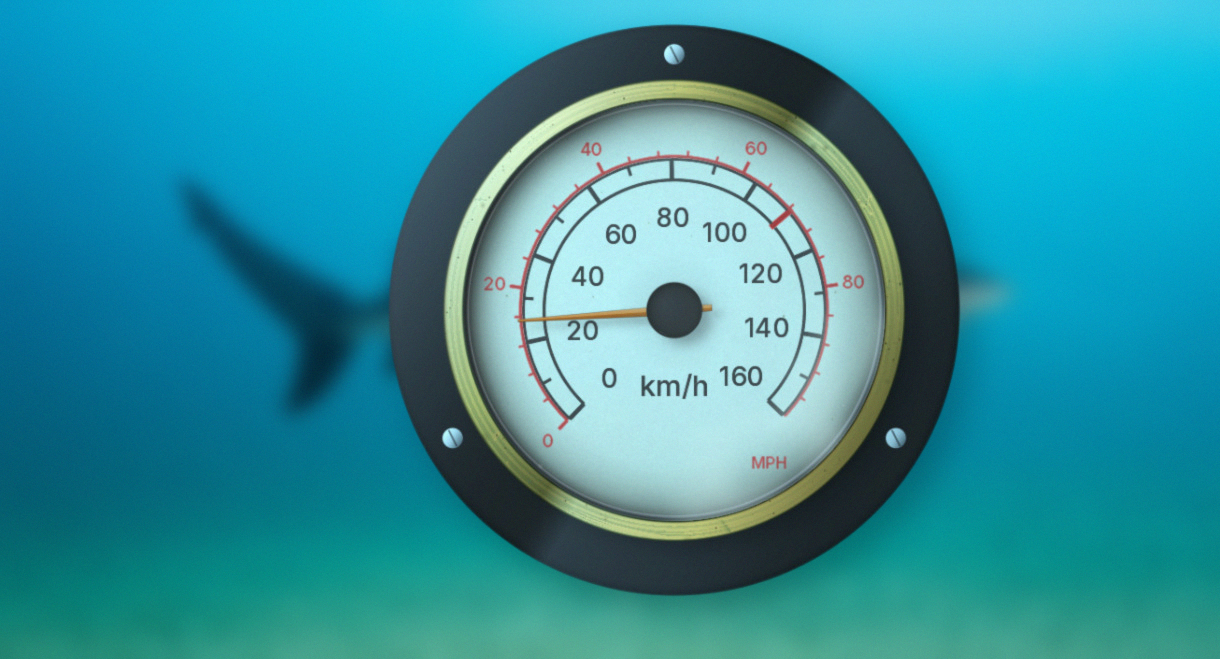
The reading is 25 km/h
